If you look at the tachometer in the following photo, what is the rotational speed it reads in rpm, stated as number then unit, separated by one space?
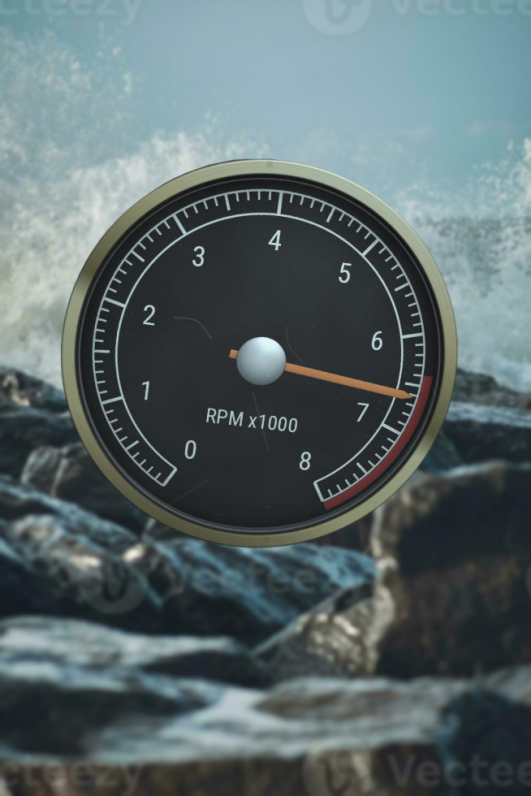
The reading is 6600 rpm
